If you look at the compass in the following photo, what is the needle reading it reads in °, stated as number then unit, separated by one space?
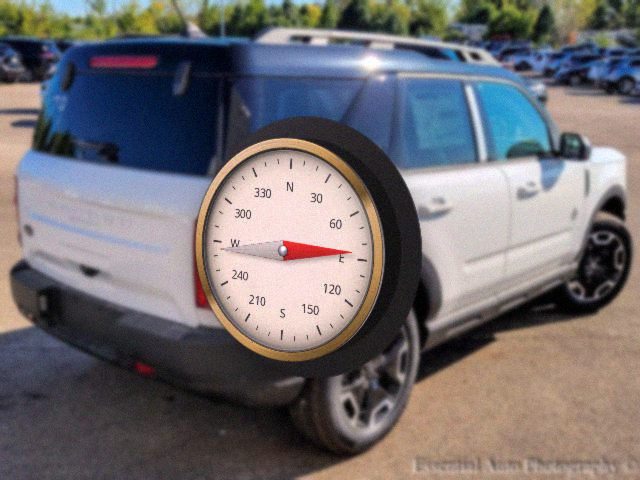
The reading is 85 °
